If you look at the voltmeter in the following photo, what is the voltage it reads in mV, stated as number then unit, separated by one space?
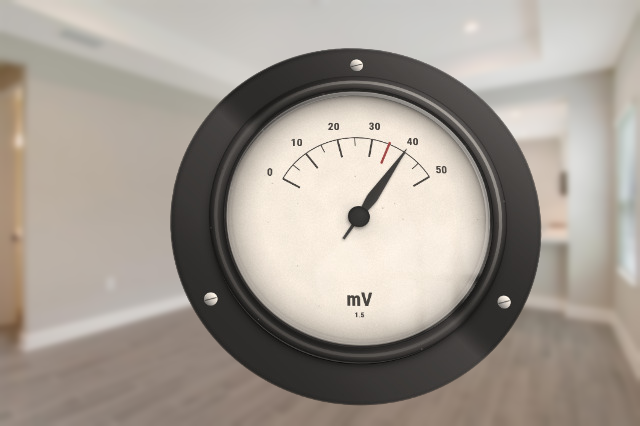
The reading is 40 mV
